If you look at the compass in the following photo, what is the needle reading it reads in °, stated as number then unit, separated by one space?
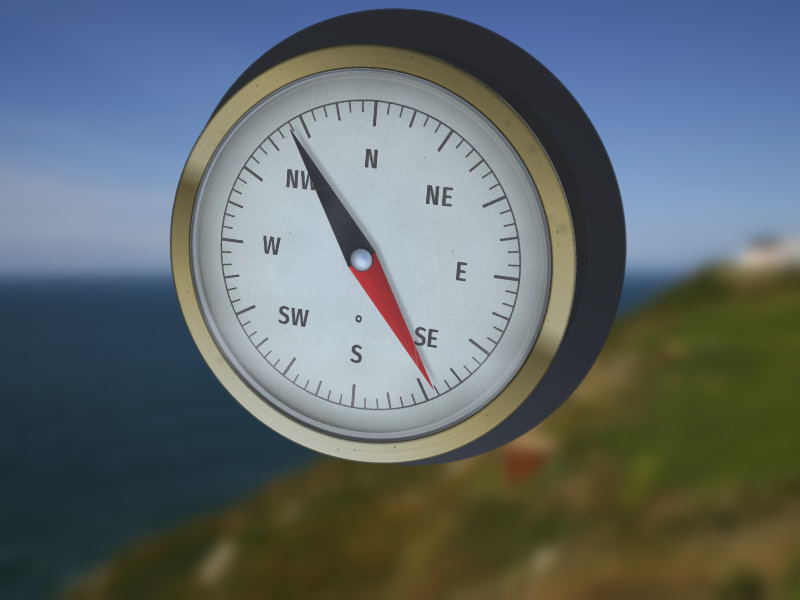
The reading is 145 °
